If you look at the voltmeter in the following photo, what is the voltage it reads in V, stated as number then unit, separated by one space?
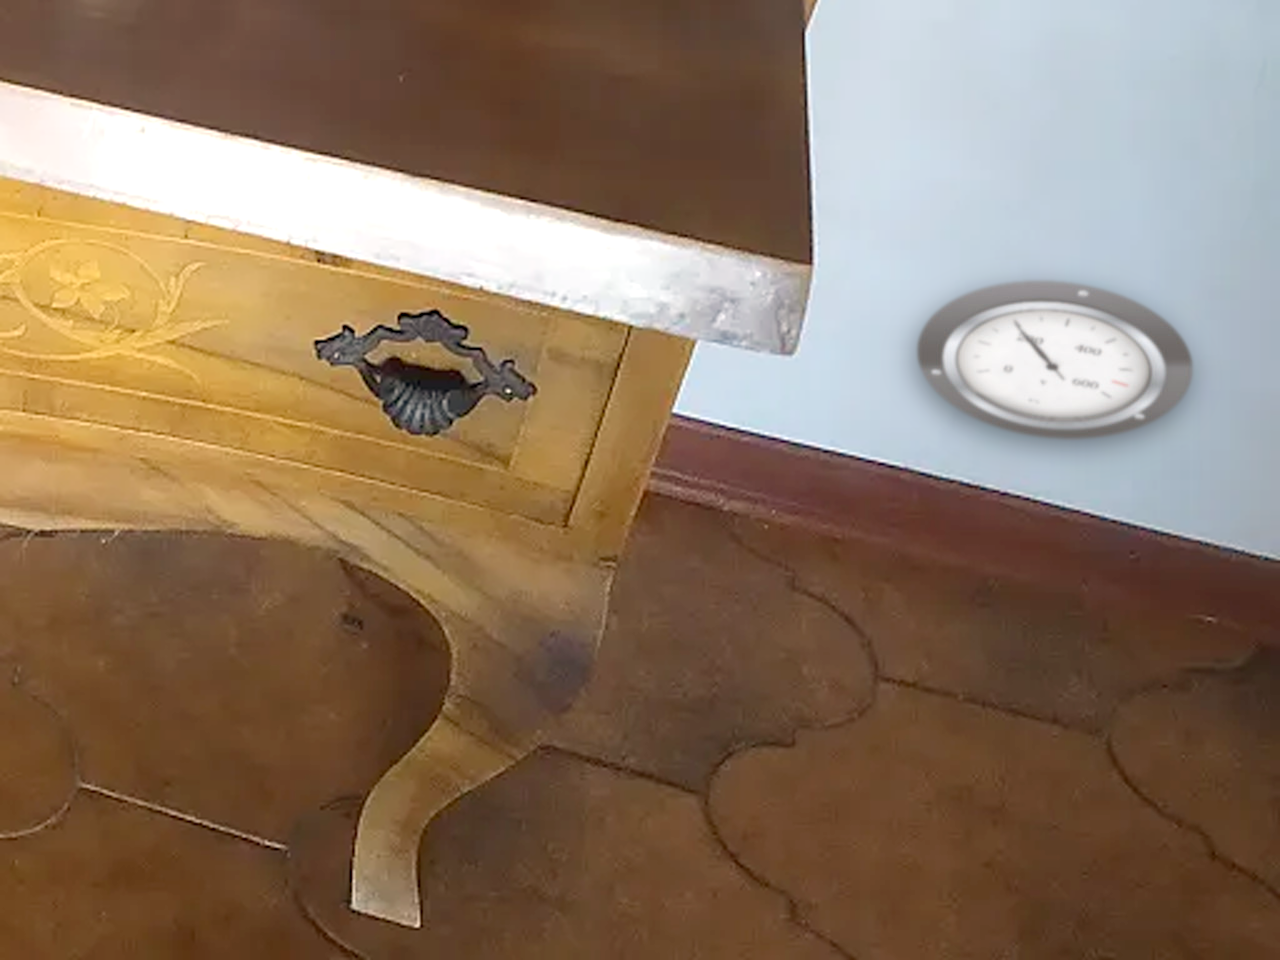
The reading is 200 V
